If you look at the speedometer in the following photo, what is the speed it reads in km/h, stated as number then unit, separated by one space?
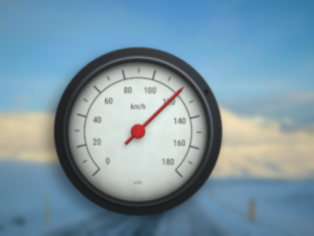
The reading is 120 km/h
